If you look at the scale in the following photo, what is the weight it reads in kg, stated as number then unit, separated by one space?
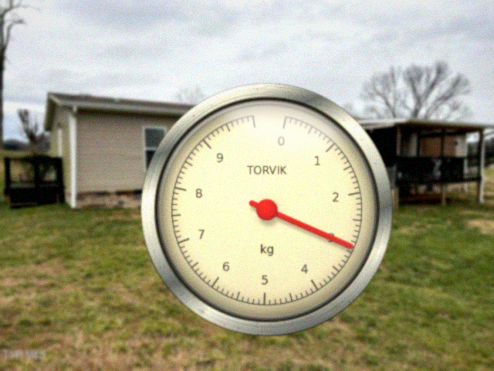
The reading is 3 kg
